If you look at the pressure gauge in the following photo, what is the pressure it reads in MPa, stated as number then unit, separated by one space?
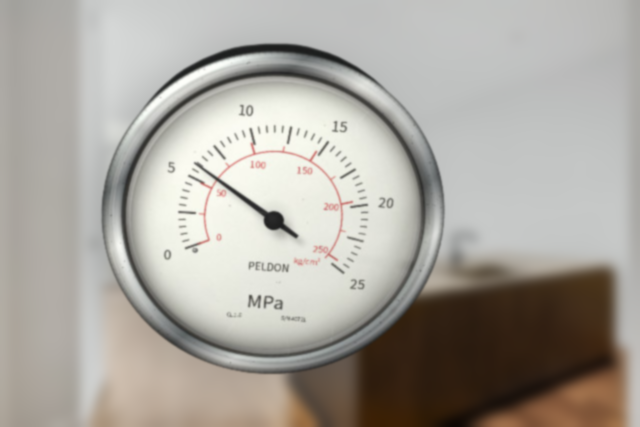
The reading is 6 MPa
